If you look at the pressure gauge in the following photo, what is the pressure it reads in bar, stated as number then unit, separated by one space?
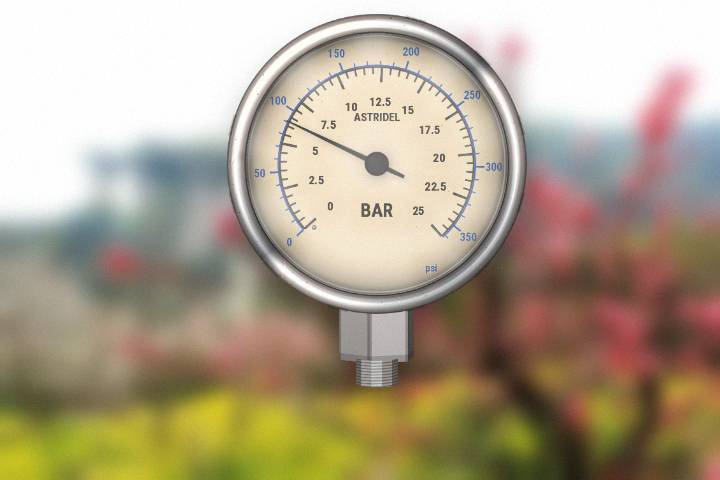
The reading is 6.25 bar
